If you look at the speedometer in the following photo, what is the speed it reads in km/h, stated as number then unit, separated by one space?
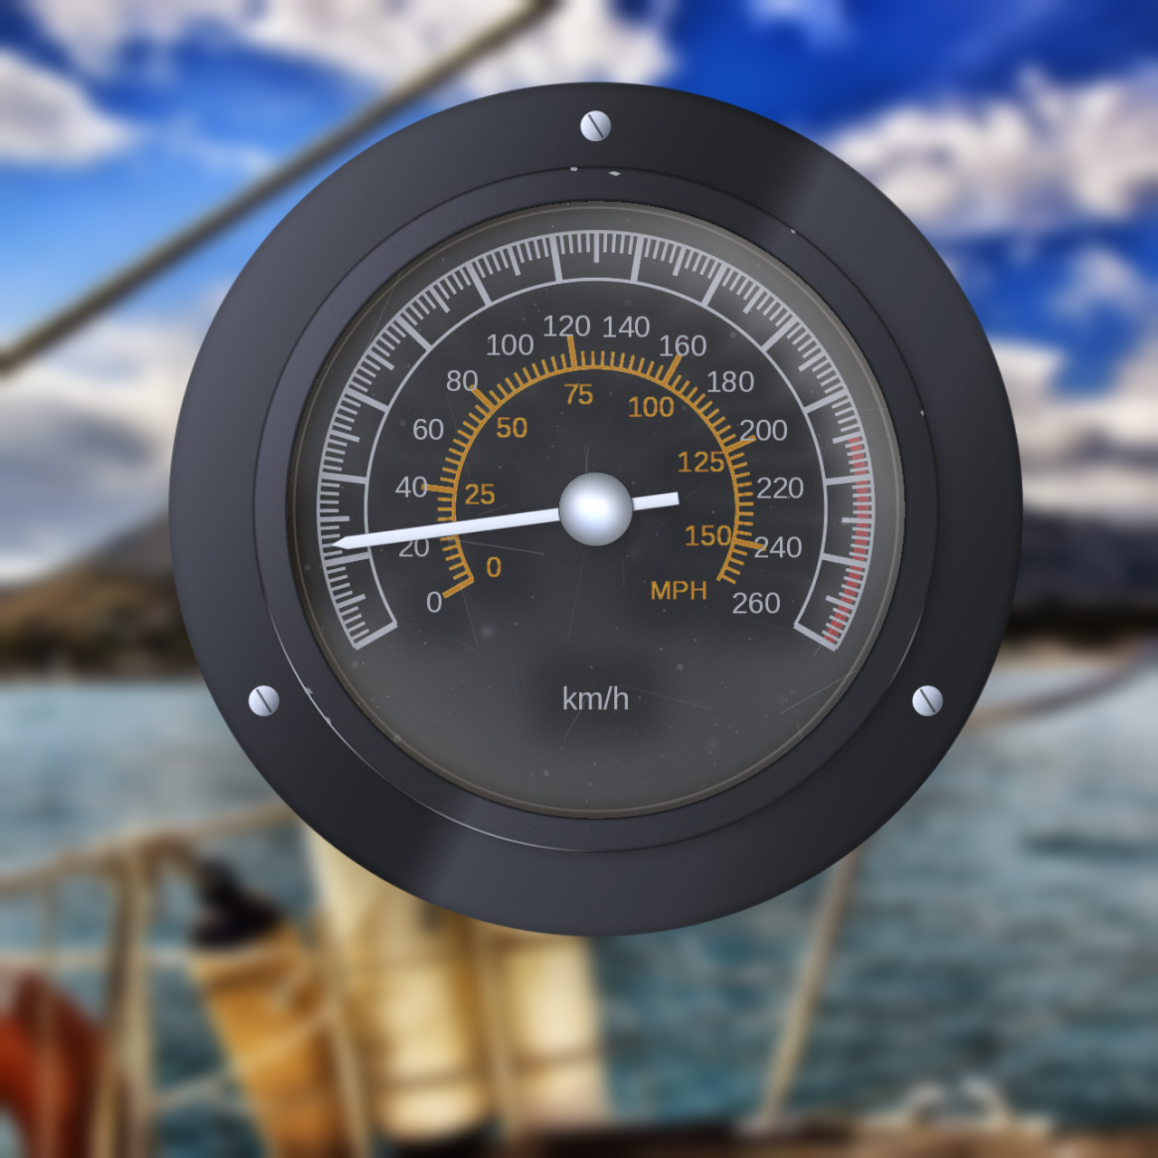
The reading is 24 km/h
